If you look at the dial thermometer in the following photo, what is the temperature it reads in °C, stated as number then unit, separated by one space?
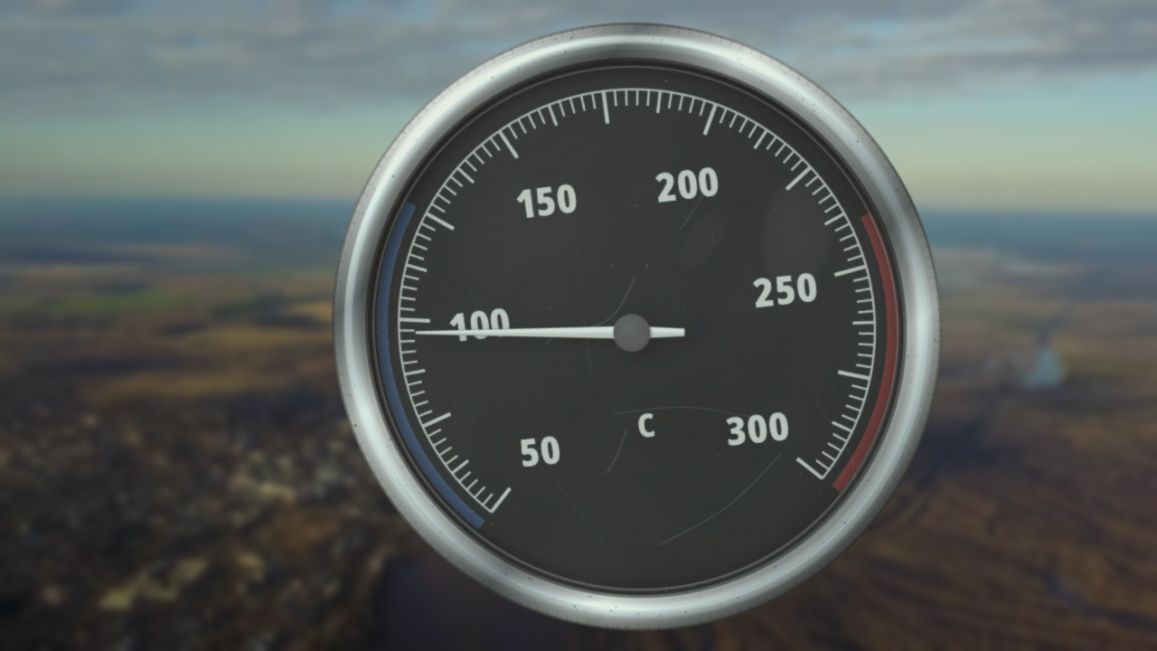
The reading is 97.5 °C
